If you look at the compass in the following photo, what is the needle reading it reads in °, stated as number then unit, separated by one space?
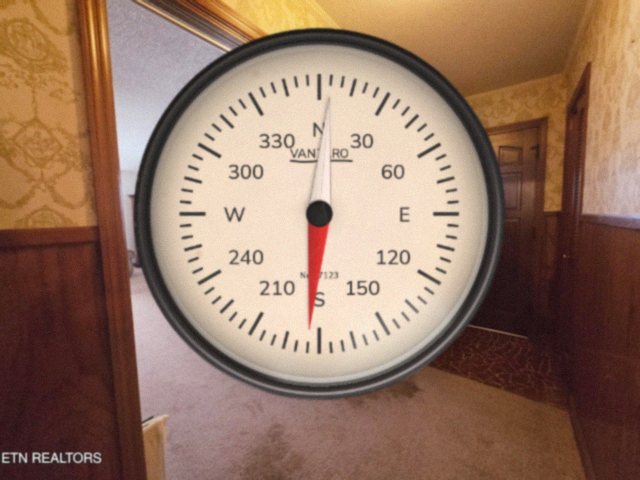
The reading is 185 °
